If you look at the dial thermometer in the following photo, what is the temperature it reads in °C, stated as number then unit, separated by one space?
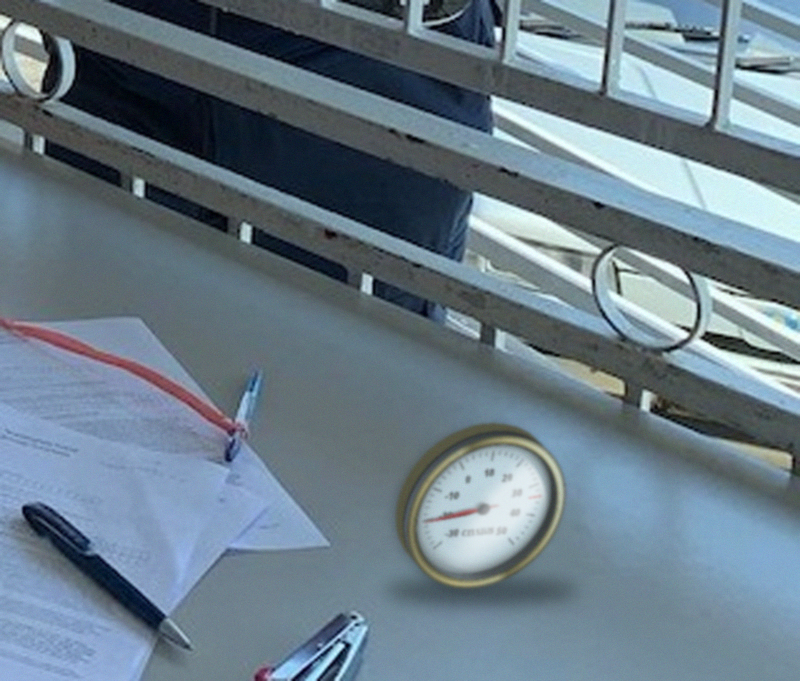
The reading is -20 °C
